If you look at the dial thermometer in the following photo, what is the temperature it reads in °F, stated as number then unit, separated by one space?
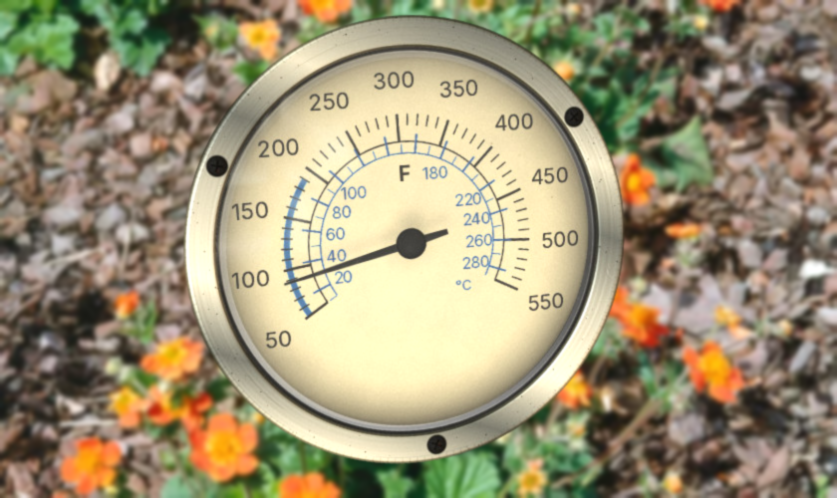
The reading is 90 °F
